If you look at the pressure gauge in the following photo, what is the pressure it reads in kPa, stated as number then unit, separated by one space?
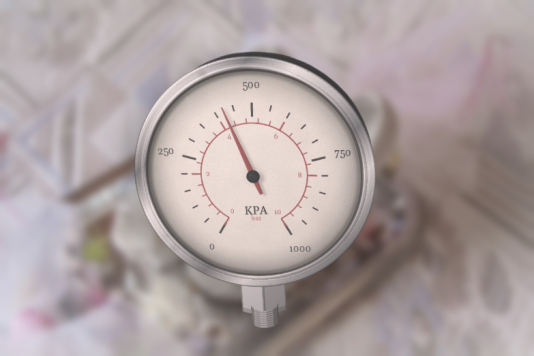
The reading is 425 kPa
